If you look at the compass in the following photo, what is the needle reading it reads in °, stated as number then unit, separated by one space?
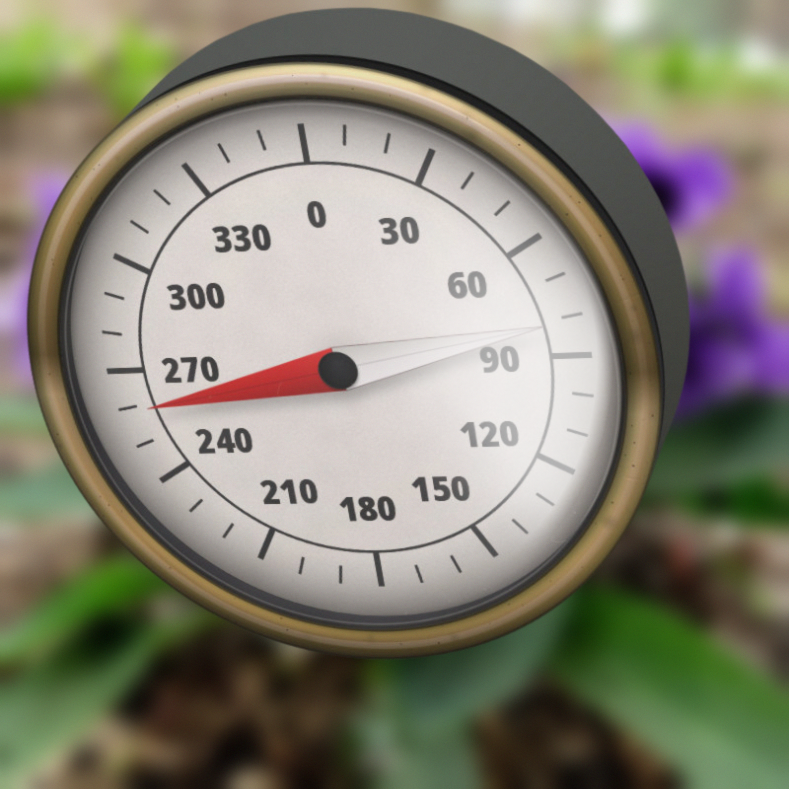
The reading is 260 °
